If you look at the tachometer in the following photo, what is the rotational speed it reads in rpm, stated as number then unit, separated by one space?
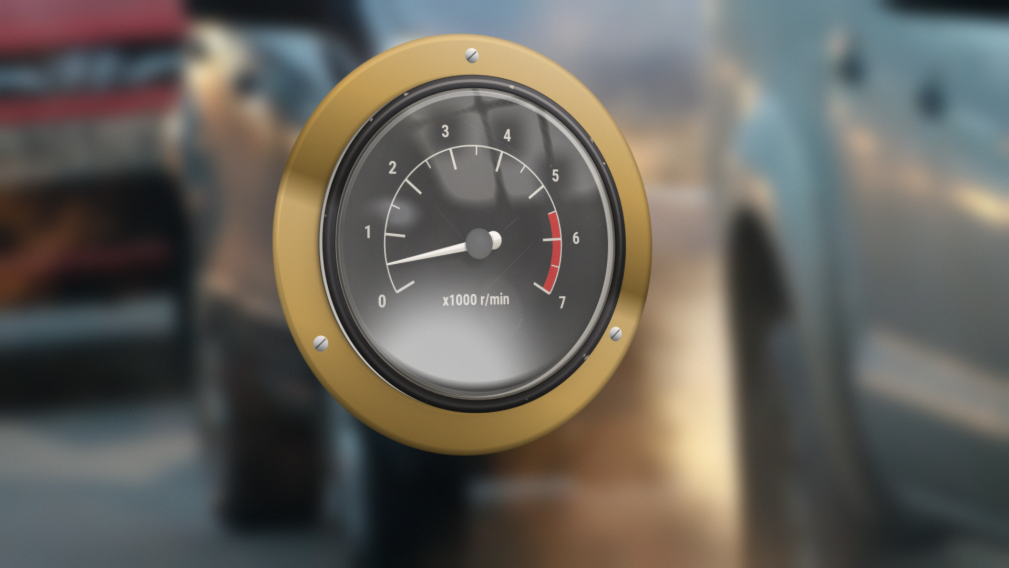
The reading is 500 rpm
